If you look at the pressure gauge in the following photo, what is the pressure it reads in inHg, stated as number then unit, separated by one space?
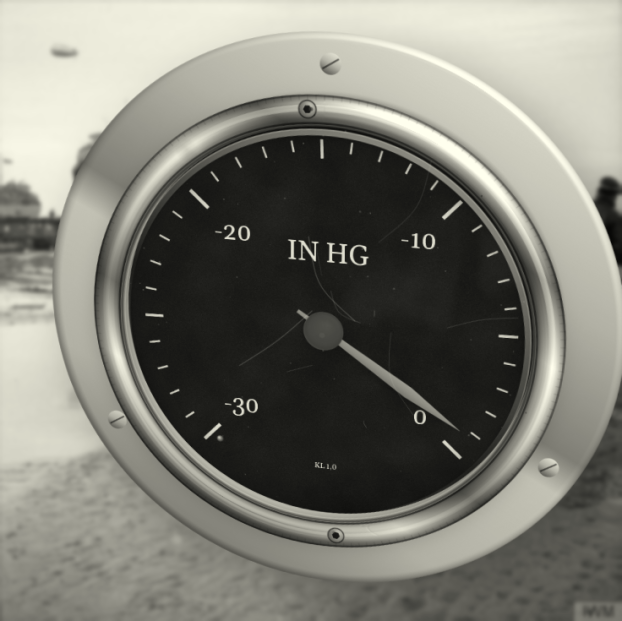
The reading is -1 inHg
